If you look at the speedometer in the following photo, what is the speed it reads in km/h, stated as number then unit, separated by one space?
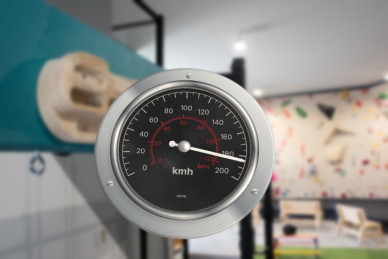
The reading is 185 km/h
